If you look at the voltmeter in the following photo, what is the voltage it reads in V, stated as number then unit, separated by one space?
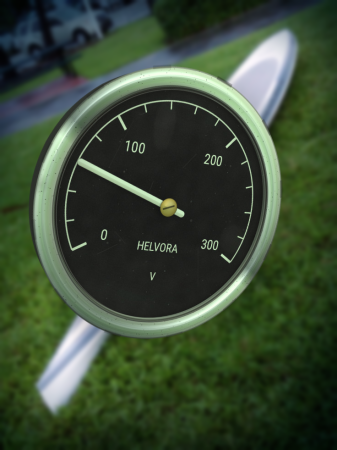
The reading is 60 V
